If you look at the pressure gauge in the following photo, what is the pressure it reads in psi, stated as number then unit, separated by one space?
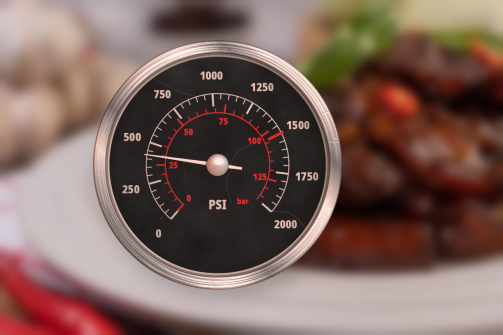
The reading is 425 psi
